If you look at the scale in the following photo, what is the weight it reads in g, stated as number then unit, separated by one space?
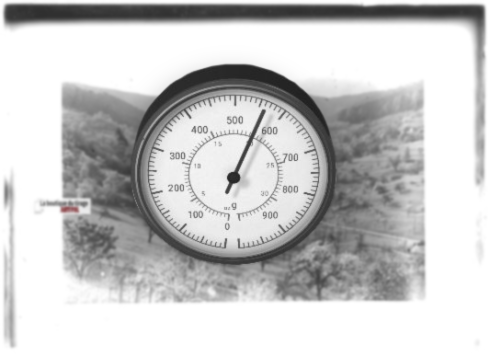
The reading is 560 g
